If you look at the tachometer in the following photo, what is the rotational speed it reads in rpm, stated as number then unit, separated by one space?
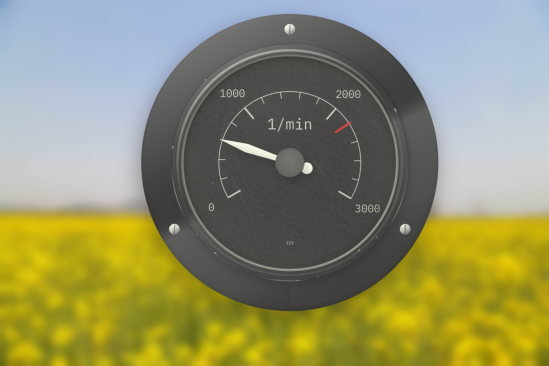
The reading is 600 rpm
